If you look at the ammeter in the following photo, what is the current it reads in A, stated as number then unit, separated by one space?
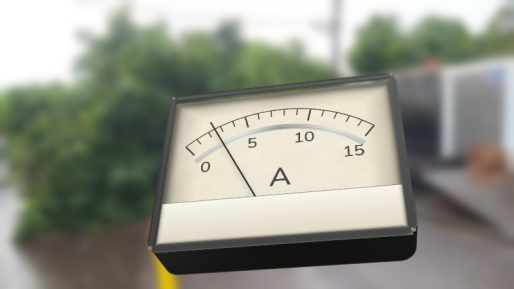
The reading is 2.5 A
